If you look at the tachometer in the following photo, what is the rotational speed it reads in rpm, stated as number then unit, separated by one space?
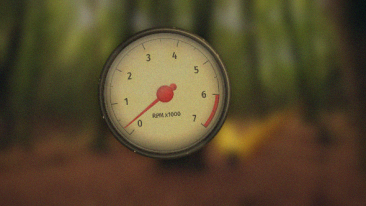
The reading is 250 rpm
